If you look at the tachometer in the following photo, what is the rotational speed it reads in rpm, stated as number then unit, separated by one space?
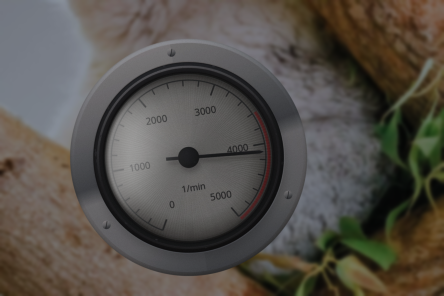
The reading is 4100 rpm
